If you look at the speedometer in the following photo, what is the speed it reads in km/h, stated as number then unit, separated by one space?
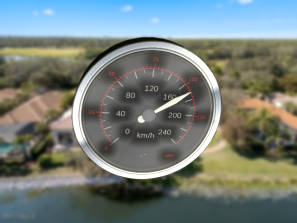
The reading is 170 km/h
